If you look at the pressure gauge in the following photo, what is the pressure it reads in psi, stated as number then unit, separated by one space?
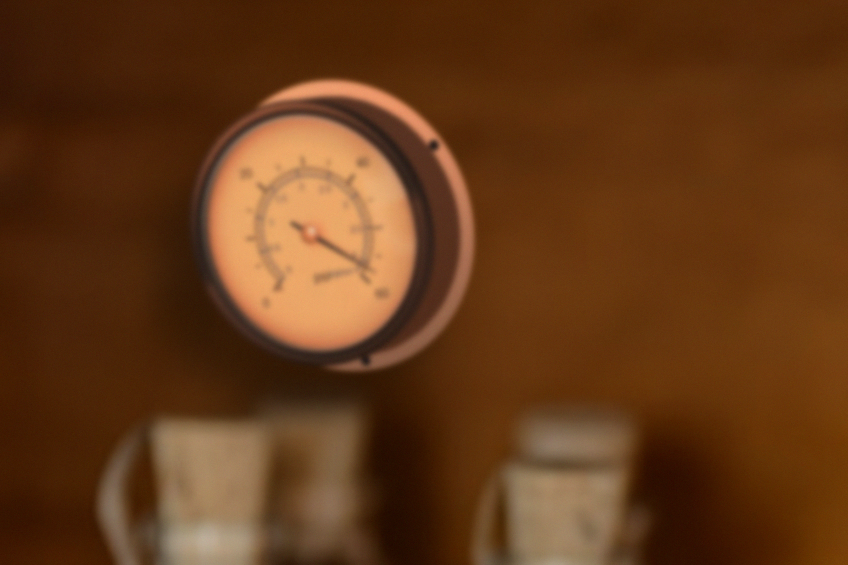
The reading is 57.5 psi
